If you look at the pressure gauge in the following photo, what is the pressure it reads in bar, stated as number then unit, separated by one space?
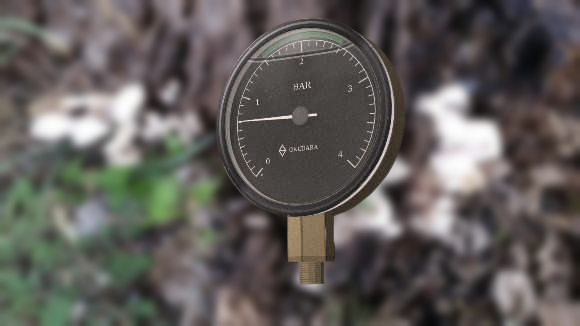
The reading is 0.7 bar
